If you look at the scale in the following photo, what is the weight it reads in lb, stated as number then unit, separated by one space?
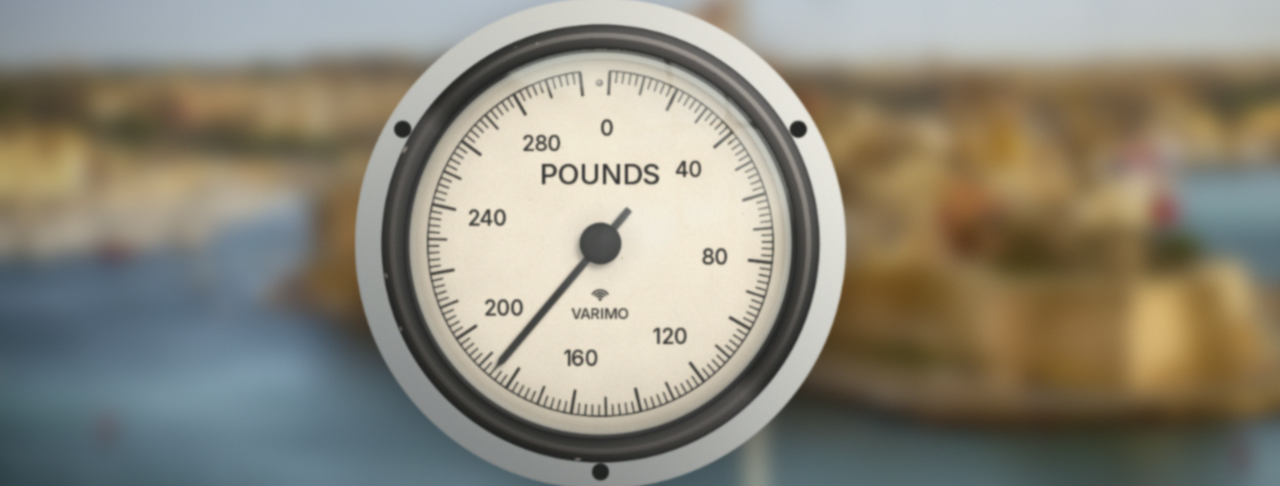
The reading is 186 lb
